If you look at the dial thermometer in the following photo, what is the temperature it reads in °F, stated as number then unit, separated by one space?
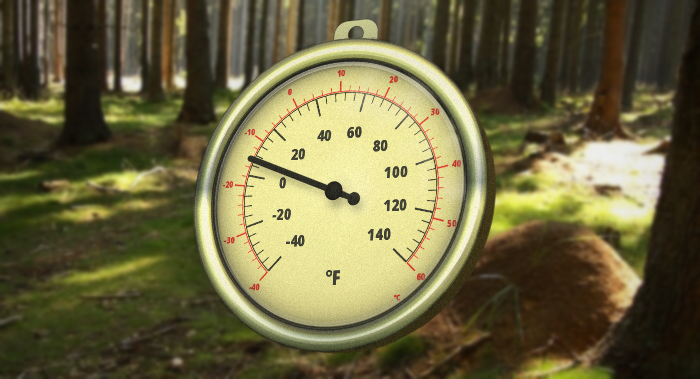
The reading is 6 °F
